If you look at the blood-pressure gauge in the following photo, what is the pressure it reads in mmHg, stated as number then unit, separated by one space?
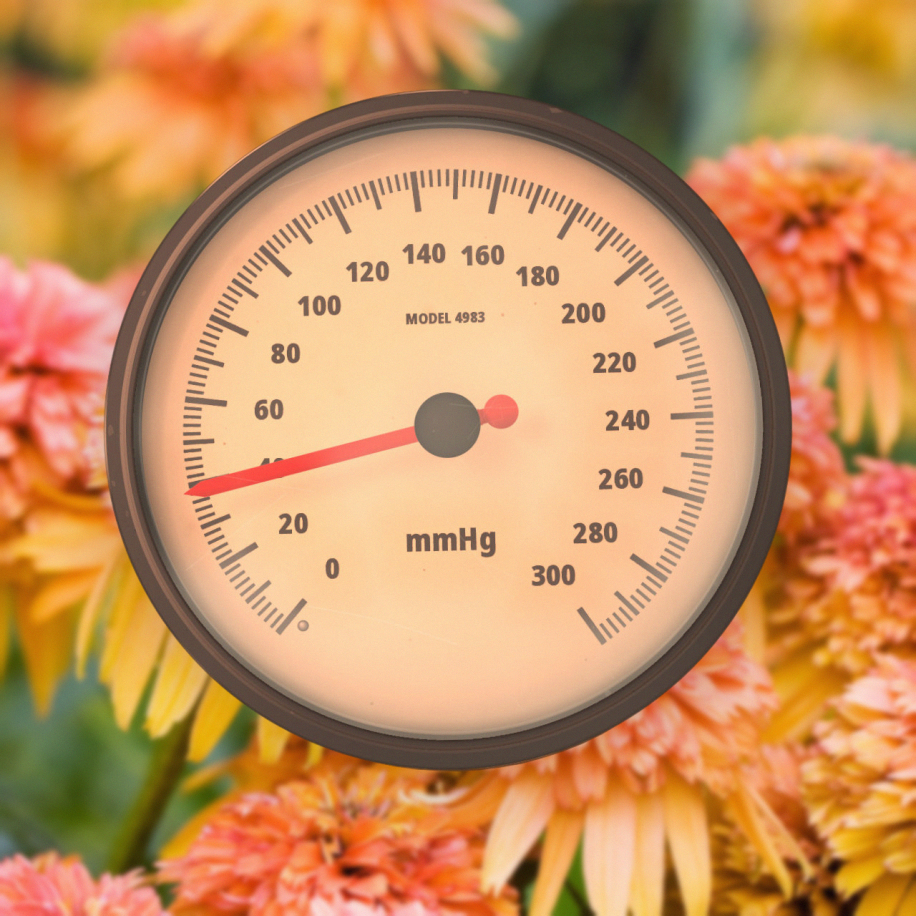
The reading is 38 mmHg
